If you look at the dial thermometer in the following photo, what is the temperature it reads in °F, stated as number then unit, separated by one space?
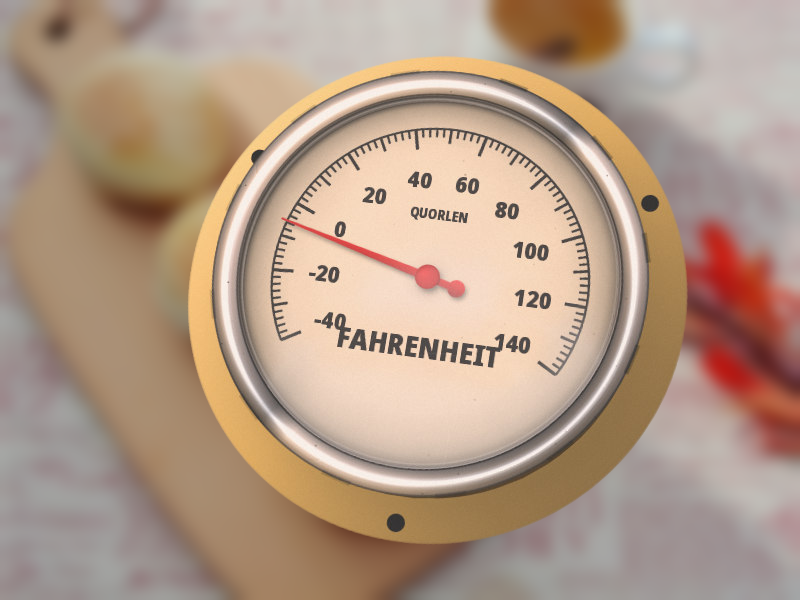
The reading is -6 °F
